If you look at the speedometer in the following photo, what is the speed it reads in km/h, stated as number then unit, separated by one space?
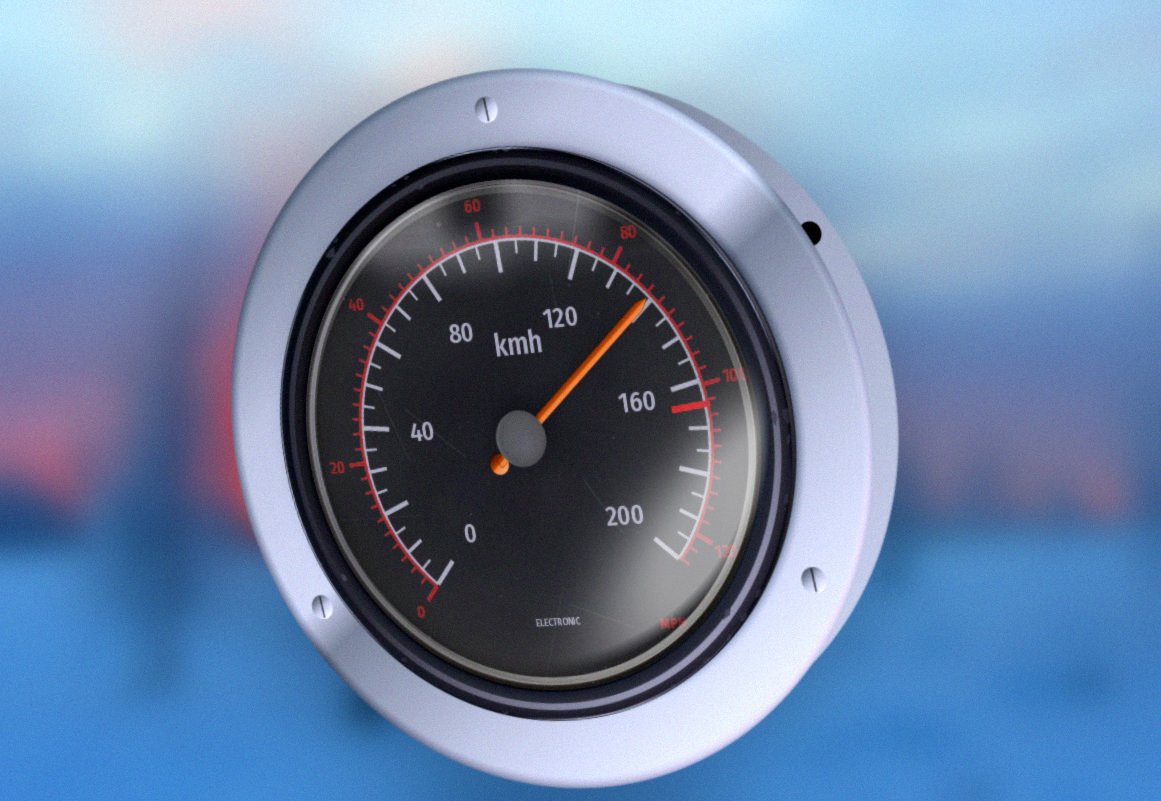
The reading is 140 km/h
